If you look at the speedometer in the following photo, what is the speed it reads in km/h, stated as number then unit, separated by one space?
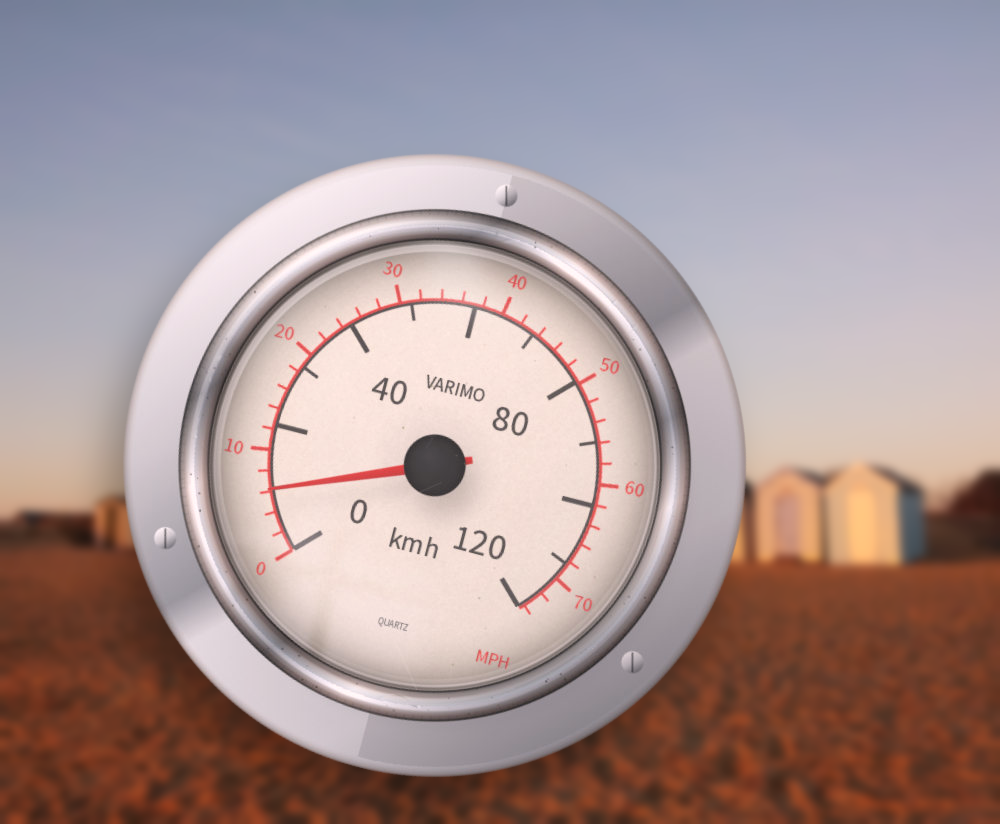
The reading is 10 km/h
